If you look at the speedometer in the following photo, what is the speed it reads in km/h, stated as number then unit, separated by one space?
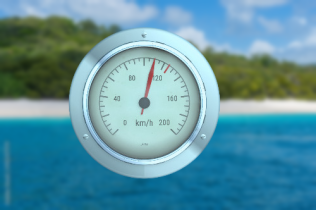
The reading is 110 km/h
